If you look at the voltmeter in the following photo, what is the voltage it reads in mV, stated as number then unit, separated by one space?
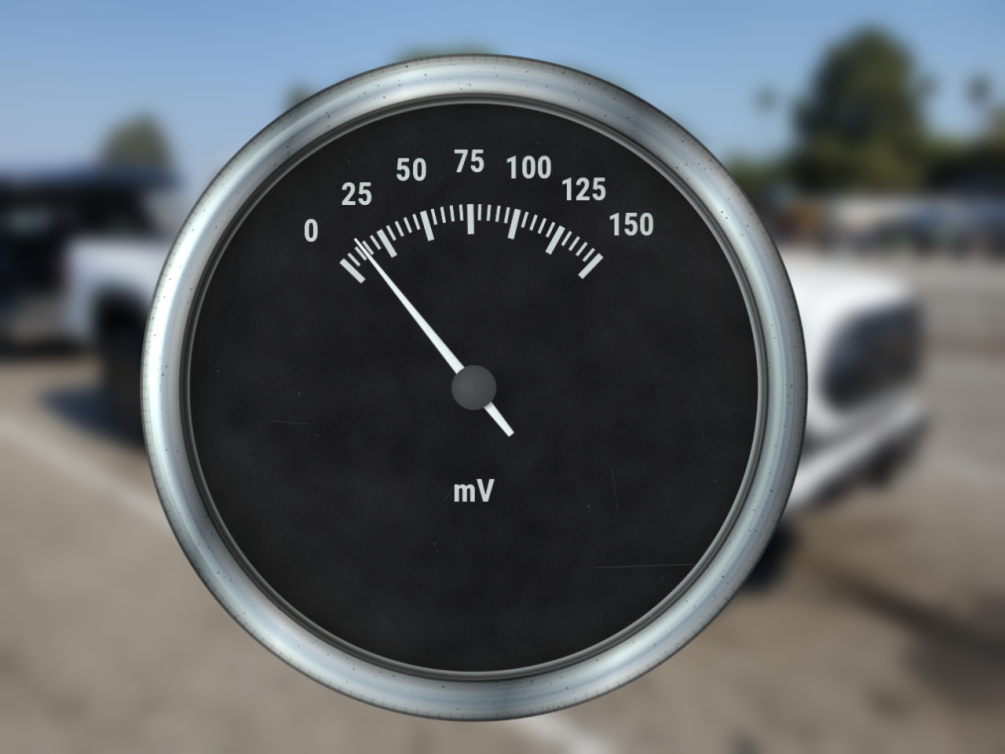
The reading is 12.5 mV
